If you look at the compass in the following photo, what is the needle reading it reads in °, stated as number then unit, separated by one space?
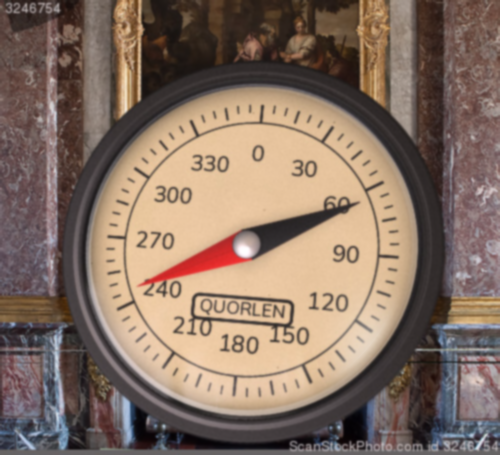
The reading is 245 °
